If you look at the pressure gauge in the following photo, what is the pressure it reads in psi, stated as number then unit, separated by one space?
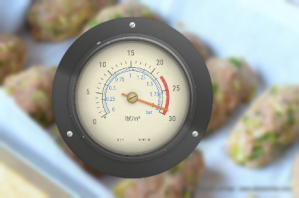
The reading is 29 psi
